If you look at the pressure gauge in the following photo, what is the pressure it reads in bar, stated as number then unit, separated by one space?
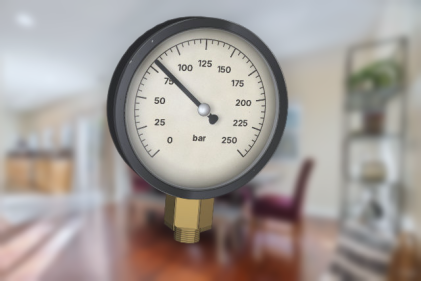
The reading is 80 bar
